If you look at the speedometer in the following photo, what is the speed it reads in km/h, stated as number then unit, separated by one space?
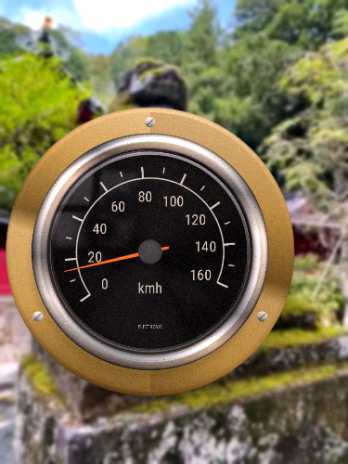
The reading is 15 km/h
